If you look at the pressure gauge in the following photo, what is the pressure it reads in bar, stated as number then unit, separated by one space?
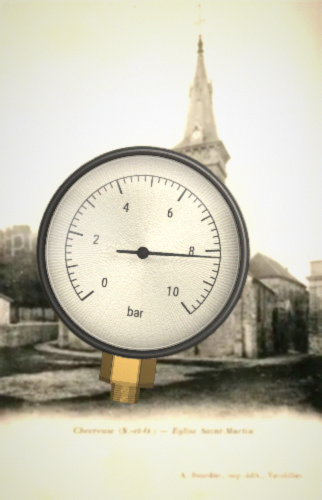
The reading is 8.2 bar
